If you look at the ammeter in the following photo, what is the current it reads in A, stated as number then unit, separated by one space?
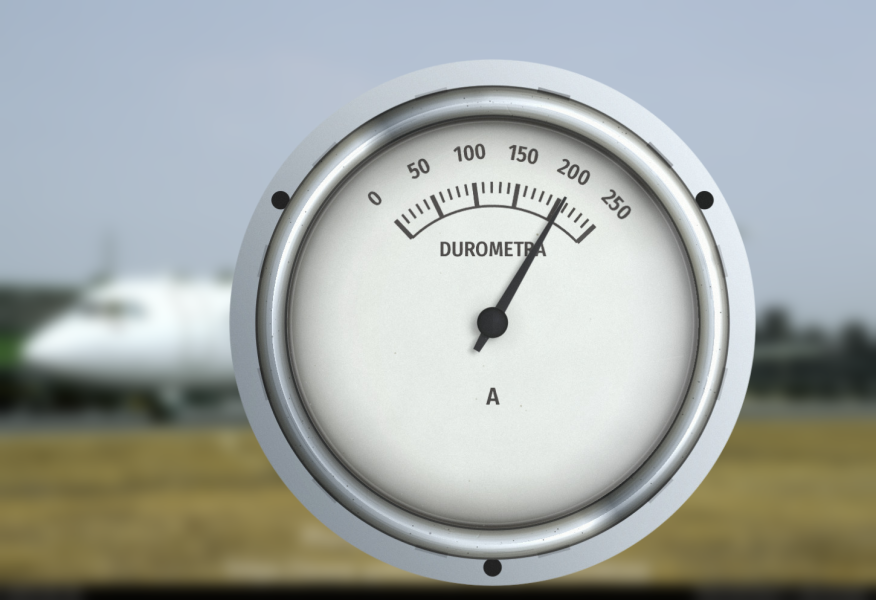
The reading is 205 A
